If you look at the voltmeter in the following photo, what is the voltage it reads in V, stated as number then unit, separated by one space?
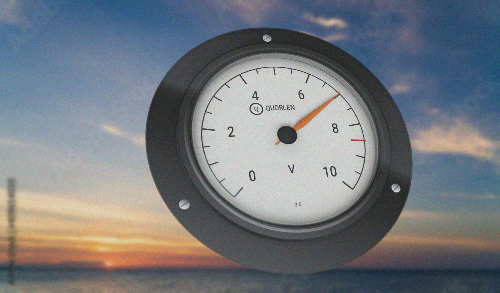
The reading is 7 V
